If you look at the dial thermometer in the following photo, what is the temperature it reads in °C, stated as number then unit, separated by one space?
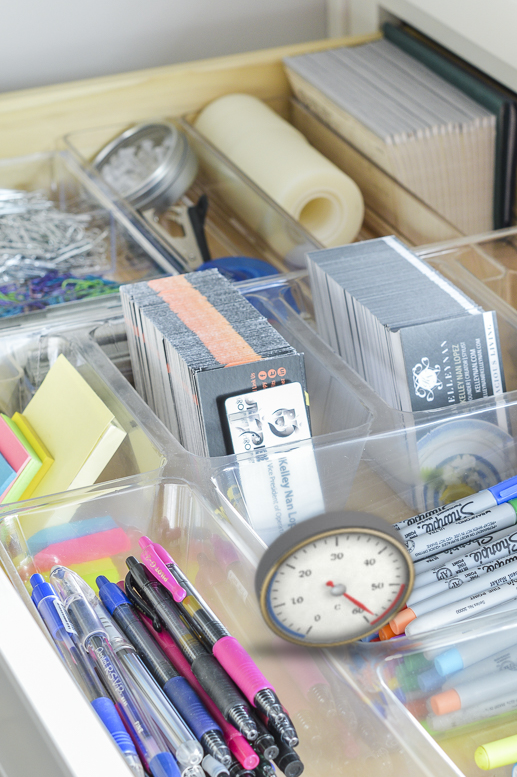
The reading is 58 °C
